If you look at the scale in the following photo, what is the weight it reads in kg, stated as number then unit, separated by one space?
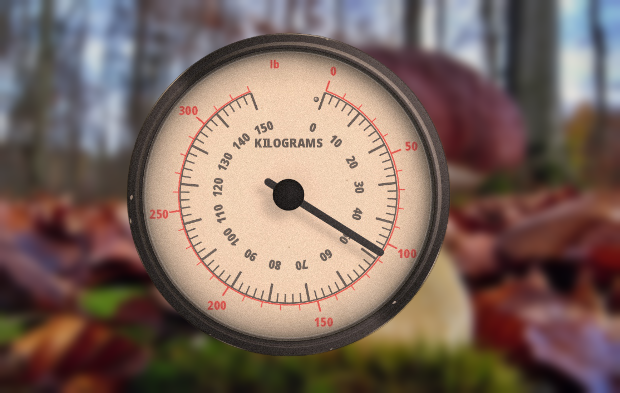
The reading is 48 kg
